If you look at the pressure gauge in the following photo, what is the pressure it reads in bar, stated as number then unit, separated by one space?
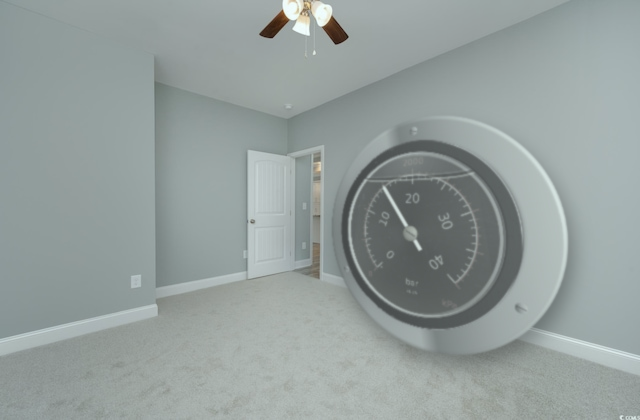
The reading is 15 bar
